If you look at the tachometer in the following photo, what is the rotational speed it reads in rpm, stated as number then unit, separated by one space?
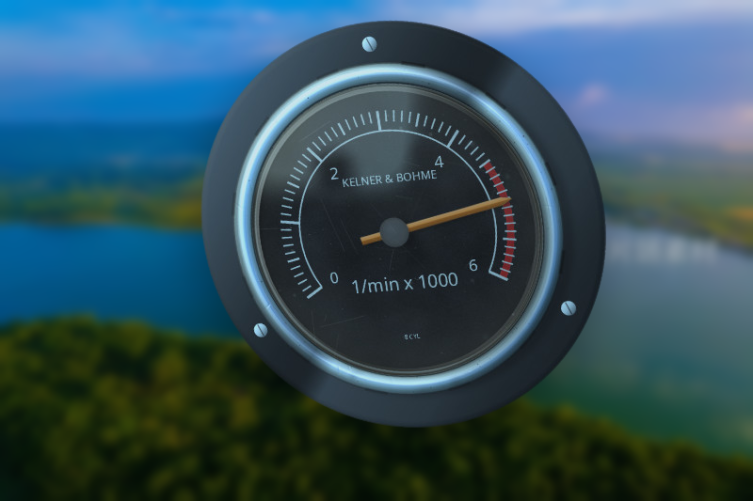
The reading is 5000 rpm
